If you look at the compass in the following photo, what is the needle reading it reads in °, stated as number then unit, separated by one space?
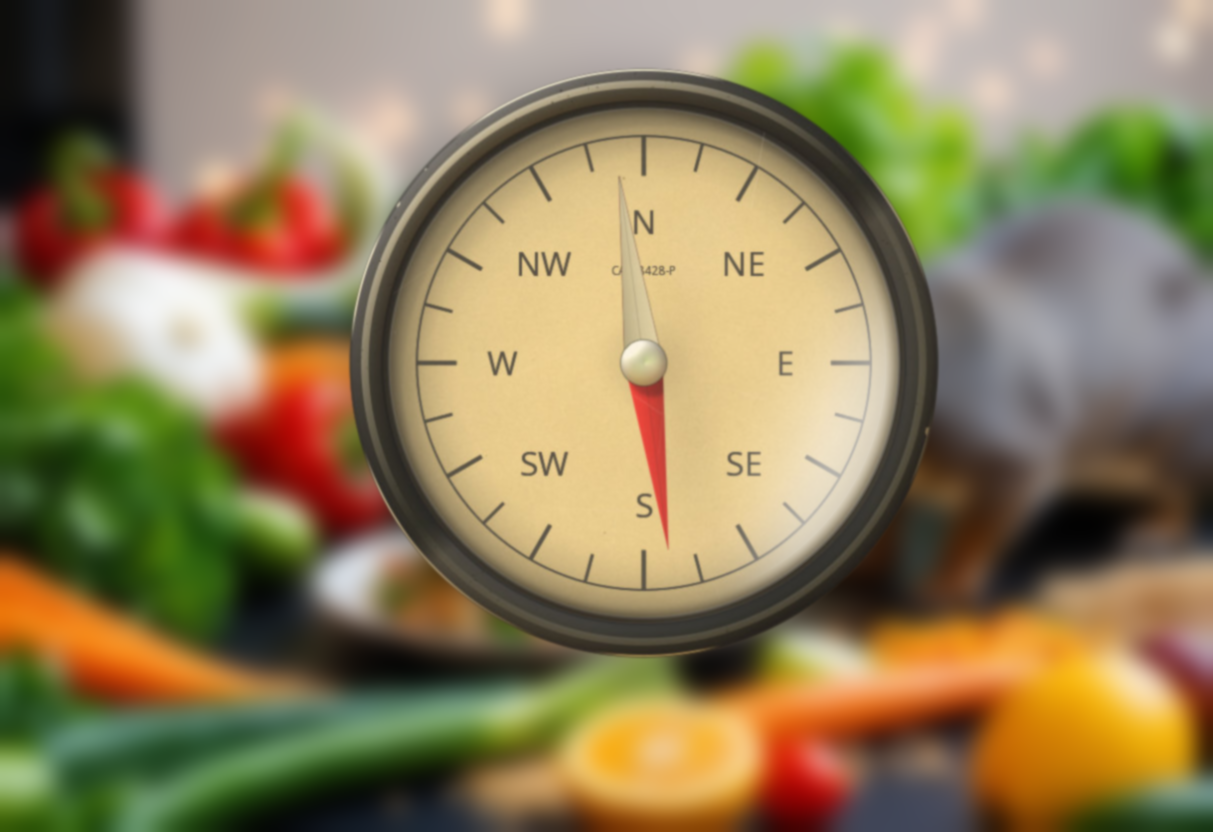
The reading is 172.5 °
